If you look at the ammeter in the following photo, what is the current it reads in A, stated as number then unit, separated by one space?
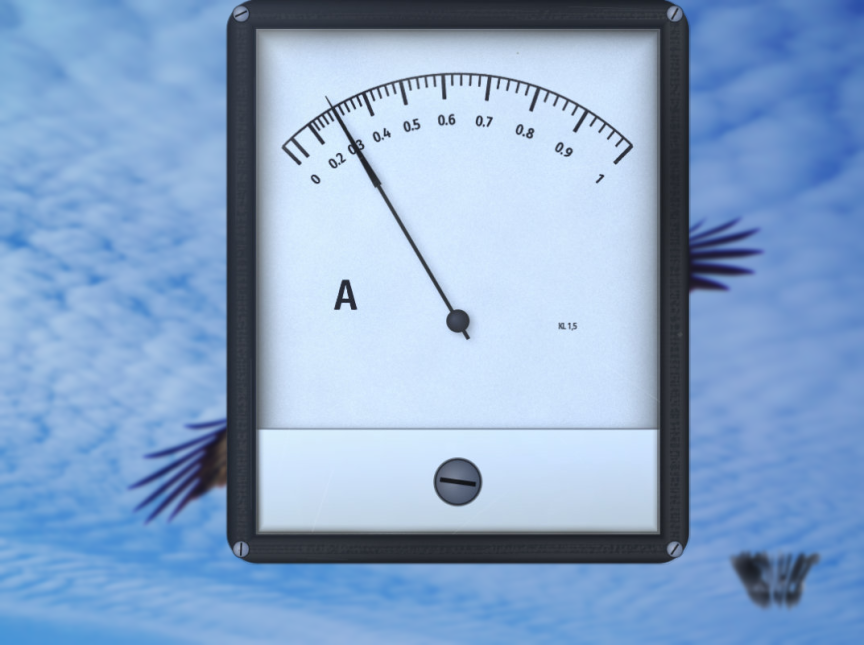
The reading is 0.3 A
